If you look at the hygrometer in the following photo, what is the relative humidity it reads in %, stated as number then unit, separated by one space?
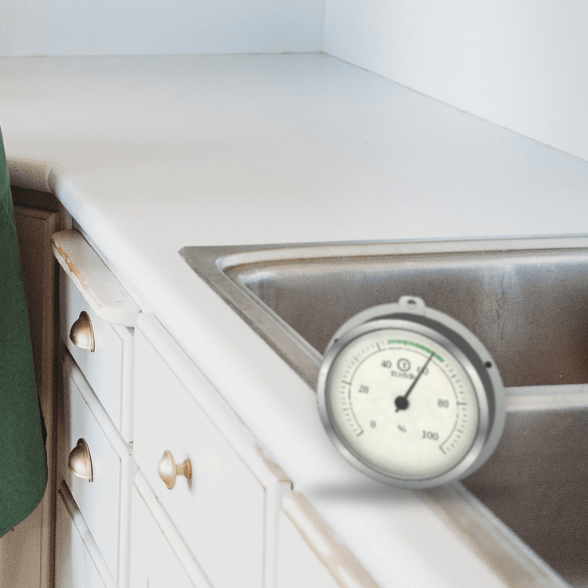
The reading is 60 %
